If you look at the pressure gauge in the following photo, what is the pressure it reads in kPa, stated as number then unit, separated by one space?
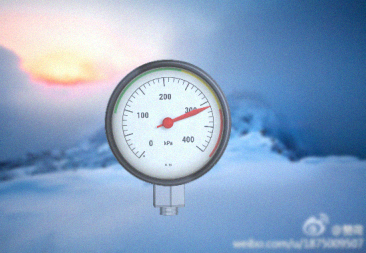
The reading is 310 kPa
